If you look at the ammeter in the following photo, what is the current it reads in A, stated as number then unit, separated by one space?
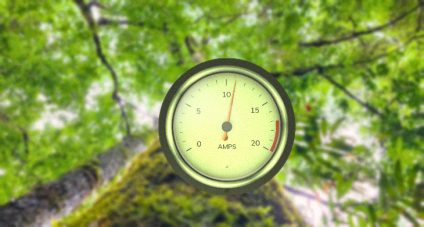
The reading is 11 A
